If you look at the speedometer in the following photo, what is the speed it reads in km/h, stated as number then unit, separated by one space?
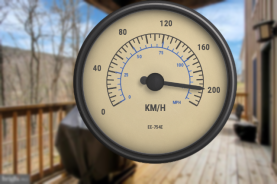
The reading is 200 km/h
